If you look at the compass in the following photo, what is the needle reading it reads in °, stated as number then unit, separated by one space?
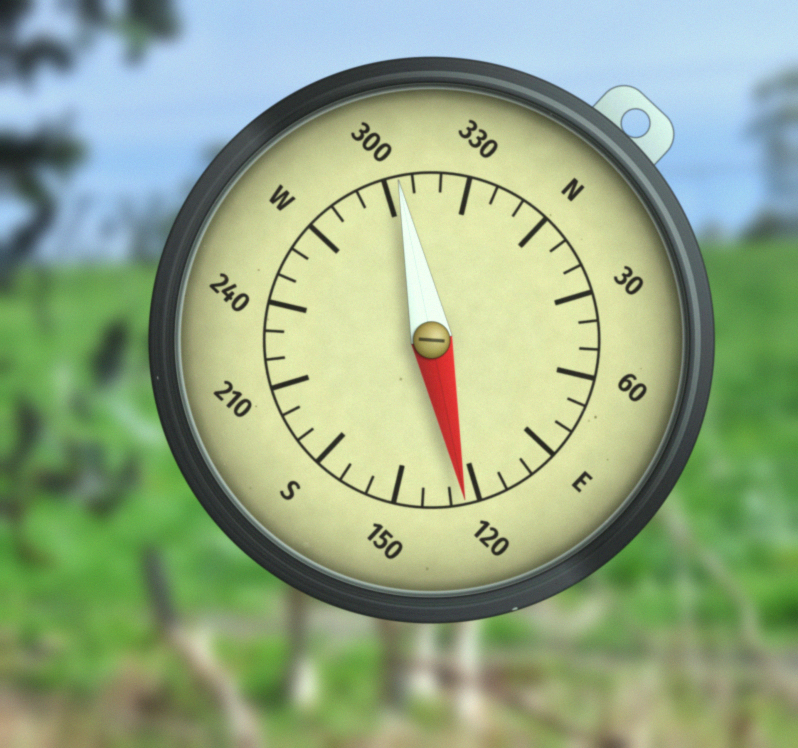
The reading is 125 °
